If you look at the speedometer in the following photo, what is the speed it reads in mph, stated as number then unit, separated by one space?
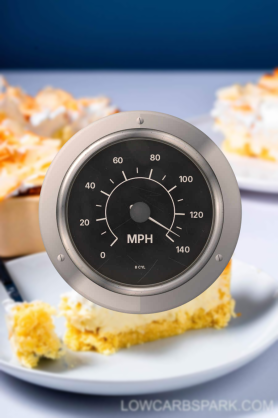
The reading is 135 mph
